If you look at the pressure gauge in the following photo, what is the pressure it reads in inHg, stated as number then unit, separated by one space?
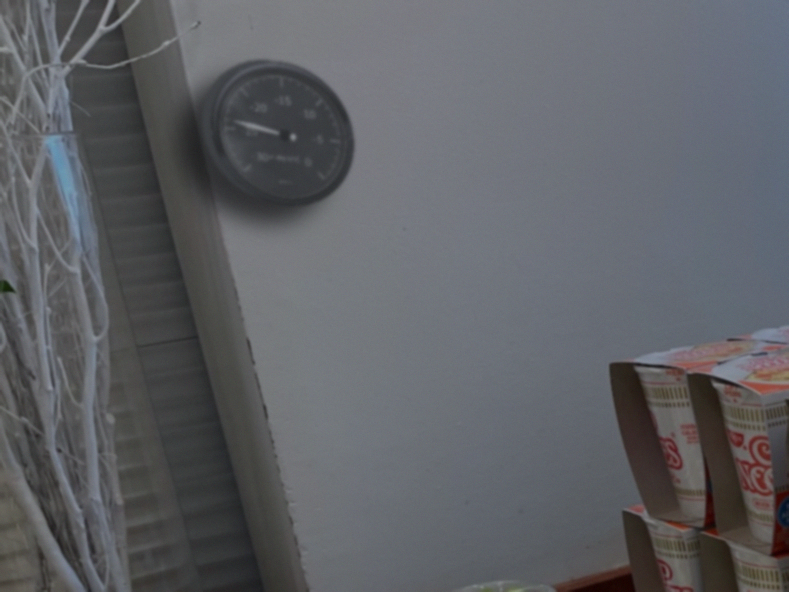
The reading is -24 inHg
